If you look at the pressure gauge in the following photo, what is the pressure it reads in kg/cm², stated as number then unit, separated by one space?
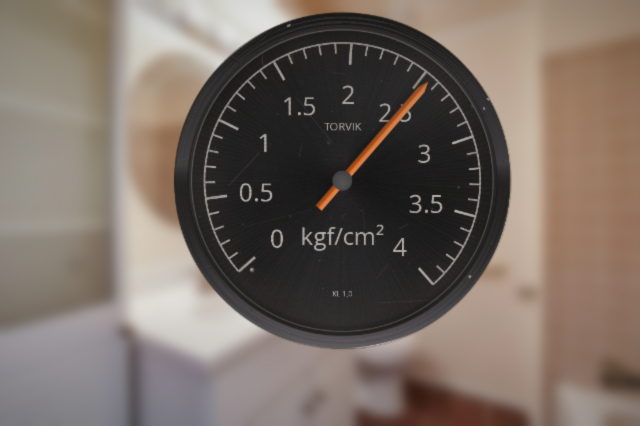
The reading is 2.55 kg/cm²
